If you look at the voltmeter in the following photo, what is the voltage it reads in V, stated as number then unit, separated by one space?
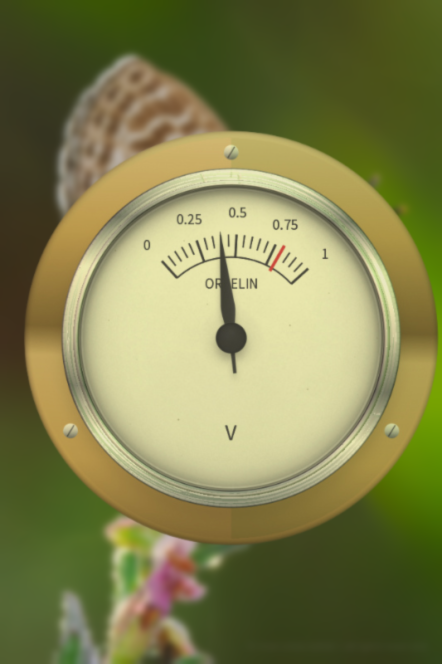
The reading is 0.4 V
